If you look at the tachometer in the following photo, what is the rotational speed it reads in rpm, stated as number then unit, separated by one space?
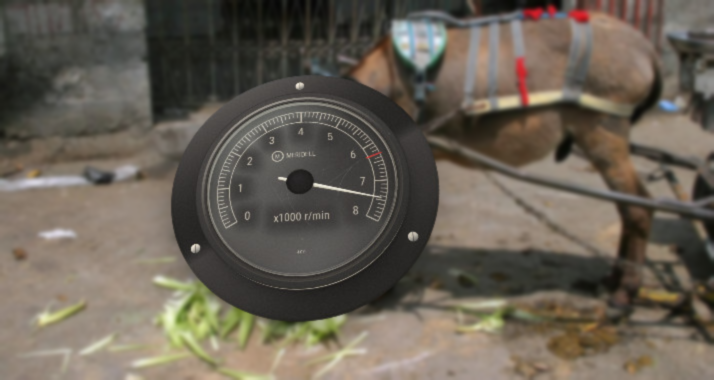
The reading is 7500 rpm
